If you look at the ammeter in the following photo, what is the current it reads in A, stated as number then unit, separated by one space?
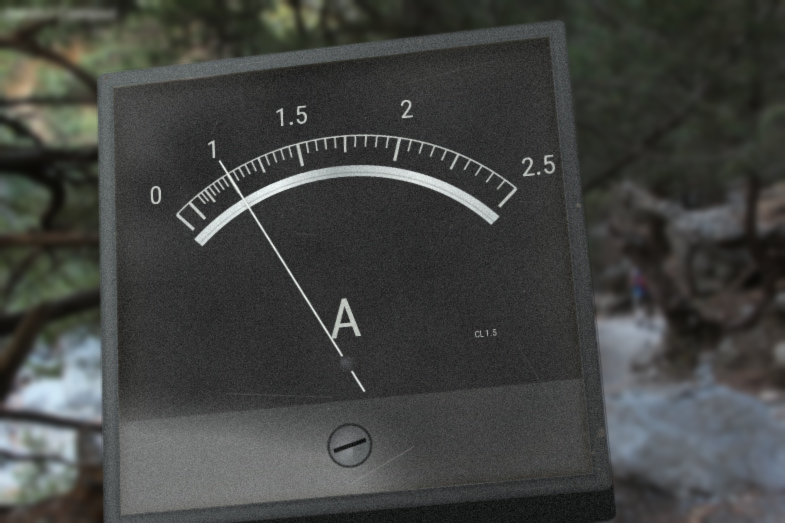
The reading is 1 A
